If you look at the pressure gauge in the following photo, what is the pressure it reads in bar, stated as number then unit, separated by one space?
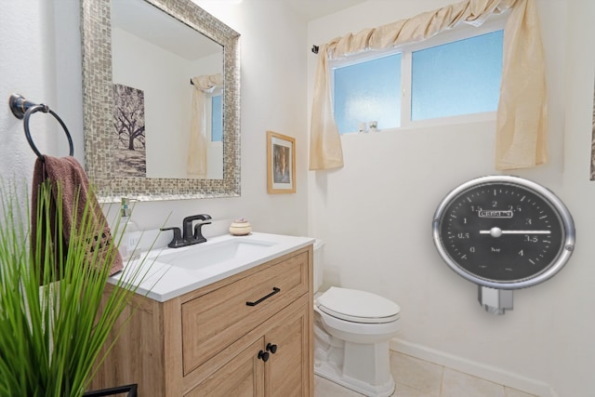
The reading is 3.3 bar
